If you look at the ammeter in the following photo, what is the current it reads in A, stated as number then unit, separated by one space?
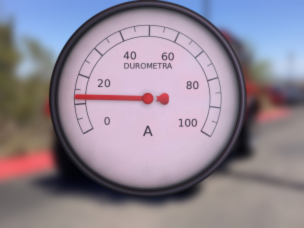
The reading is 12.5 A
